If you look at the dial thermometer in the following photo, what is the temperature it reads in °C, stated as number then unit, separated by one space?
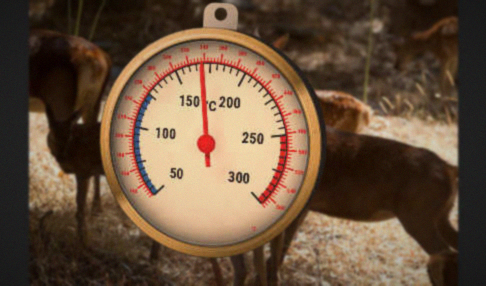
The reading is 170 °C
